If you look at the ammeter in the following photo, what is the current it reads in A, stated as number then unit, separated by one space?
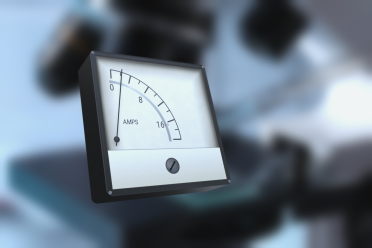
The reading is 2 A
